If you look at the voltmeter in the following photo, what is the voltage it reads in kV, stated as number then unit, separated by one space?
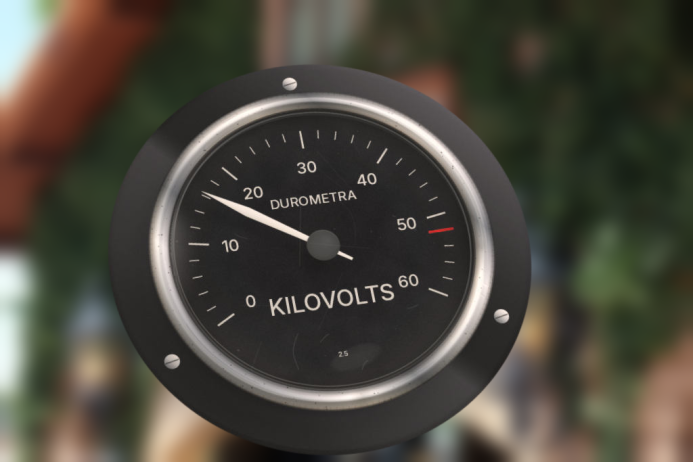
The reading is 16 kV
